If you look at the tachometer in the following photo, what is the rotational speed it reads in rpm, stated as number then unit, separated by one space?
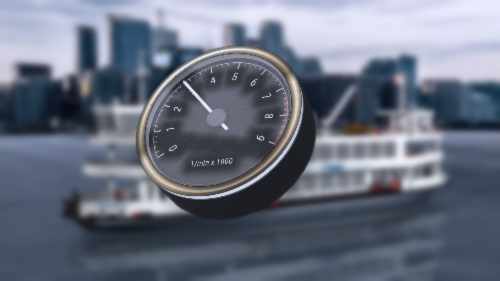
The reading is 3000 rpm
